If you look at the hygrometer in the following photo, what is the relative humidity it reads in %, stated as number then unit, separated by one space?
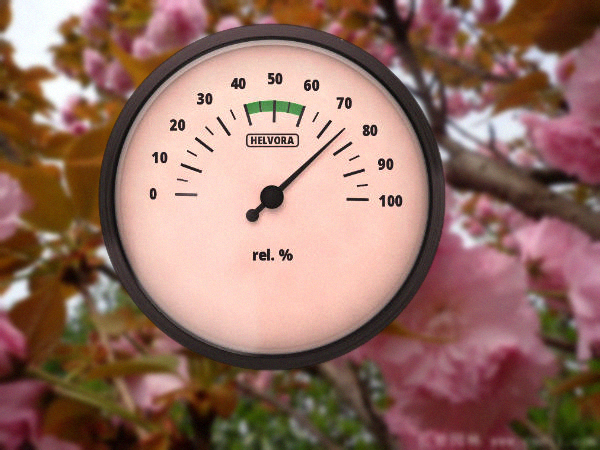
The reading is 75 %
